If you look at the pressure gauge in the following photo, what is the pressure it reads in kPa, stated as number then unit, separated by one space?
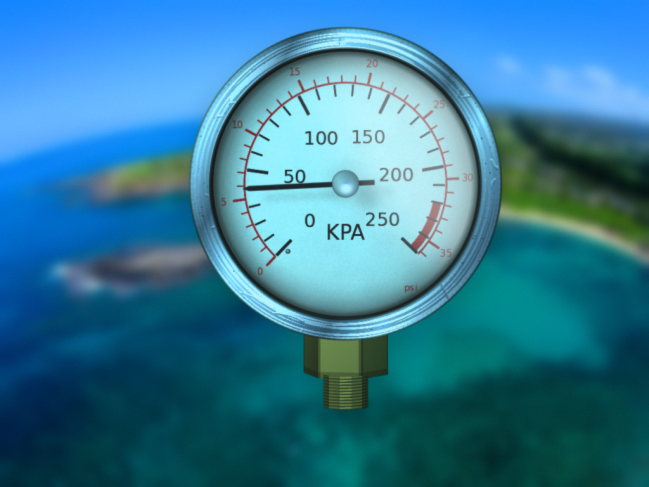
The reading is 40 kPa
